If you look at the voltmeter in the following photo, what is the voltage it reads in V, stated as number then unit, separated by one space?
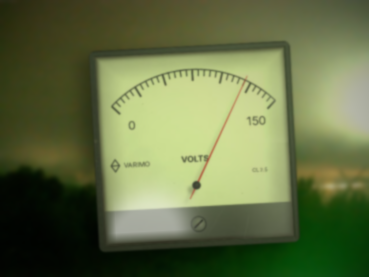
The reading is 120 V
